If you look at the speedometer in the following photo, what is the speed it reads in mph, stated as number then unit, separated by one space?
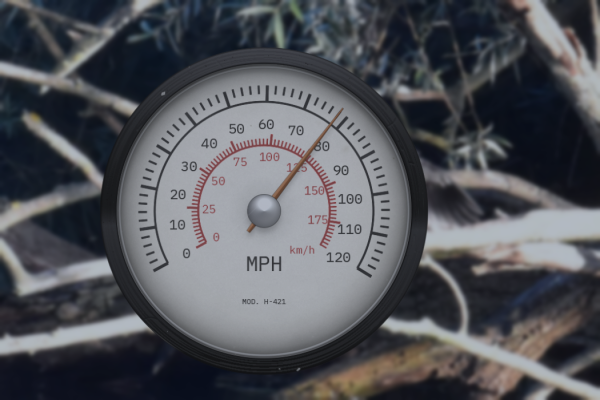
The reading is 78 mph
